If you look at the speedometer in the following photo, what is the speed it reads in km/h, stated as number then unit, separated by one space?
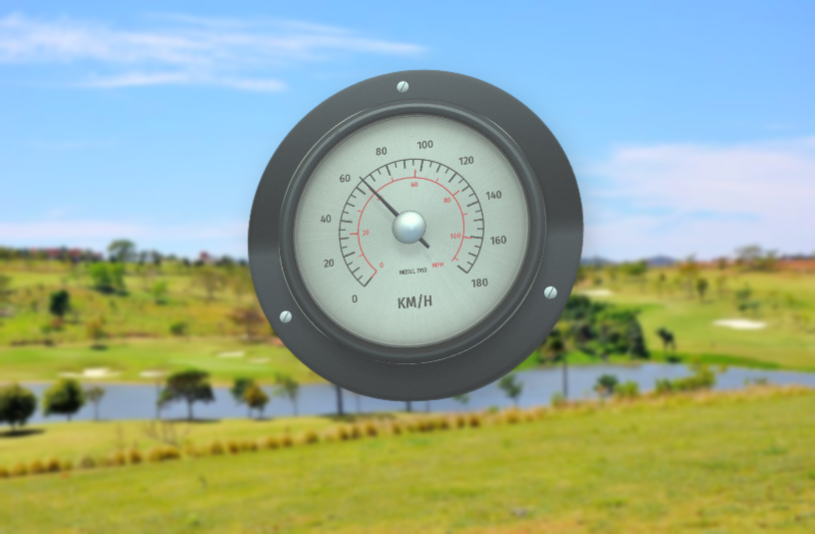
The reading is 65 km/h
